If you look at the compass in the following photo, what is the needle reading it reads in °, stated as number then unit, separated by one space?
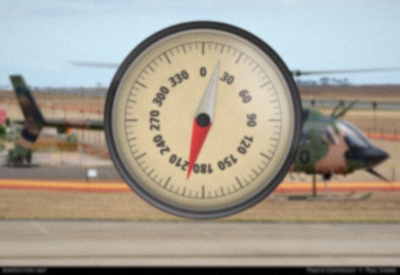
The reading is 195 °
